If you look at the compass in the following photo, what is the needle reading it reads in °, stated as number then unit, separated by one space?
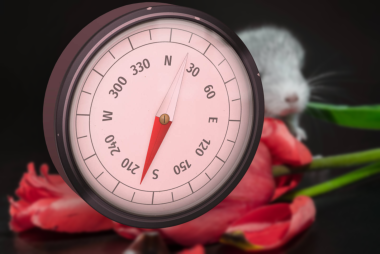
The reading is 195 °
